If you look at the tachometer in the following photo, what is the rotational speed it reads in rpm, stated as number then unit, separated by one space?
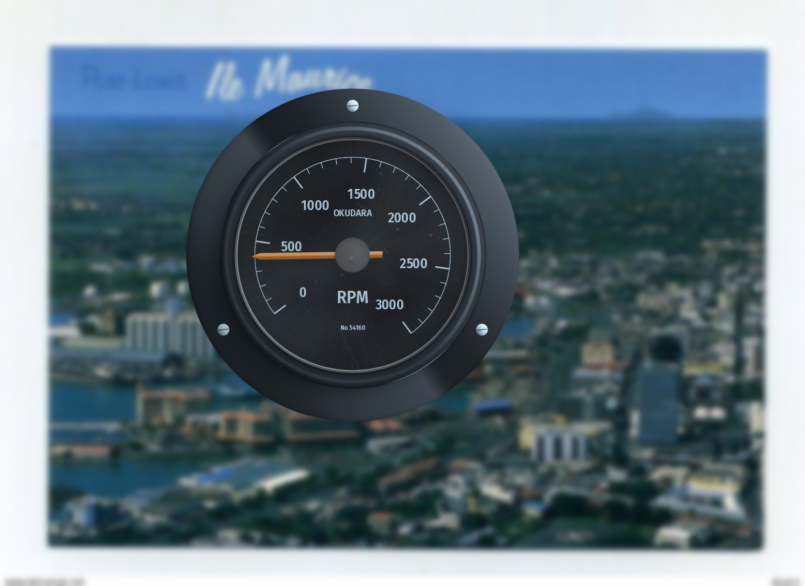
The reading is 400 rpm
